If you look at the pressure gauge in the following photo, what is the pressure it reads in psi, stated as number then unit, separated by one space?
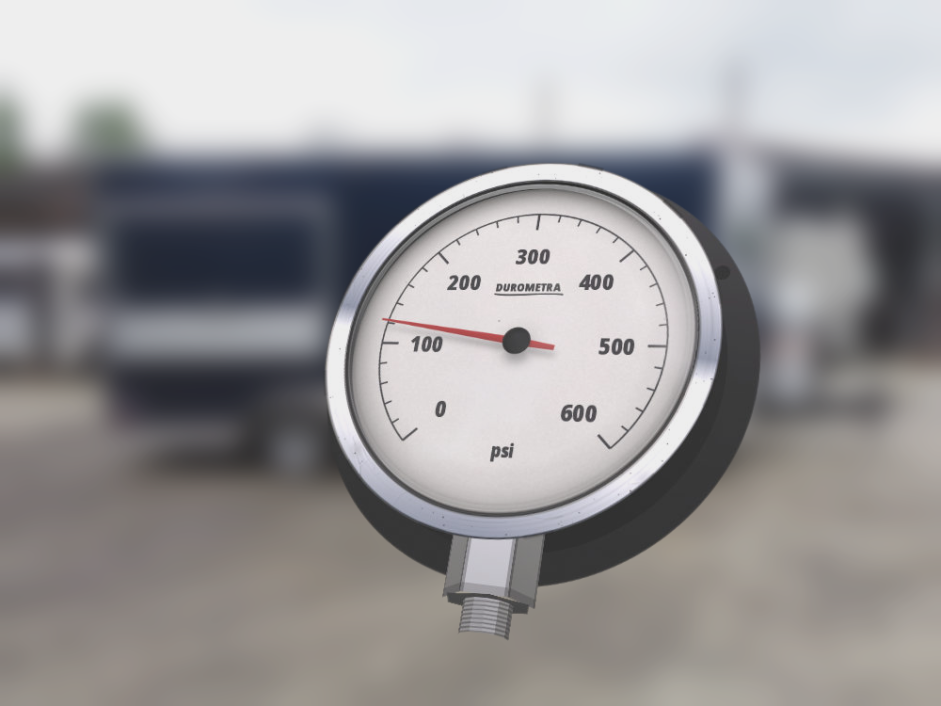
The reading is 120 psi
